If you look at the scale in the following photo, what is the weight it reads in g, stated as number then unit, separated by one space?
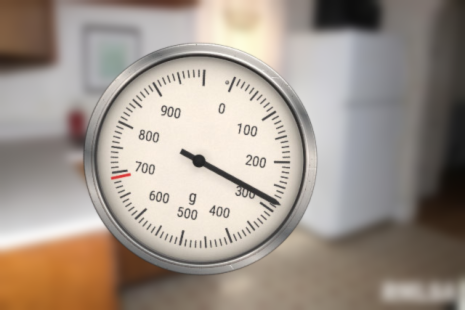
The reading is 280 g
